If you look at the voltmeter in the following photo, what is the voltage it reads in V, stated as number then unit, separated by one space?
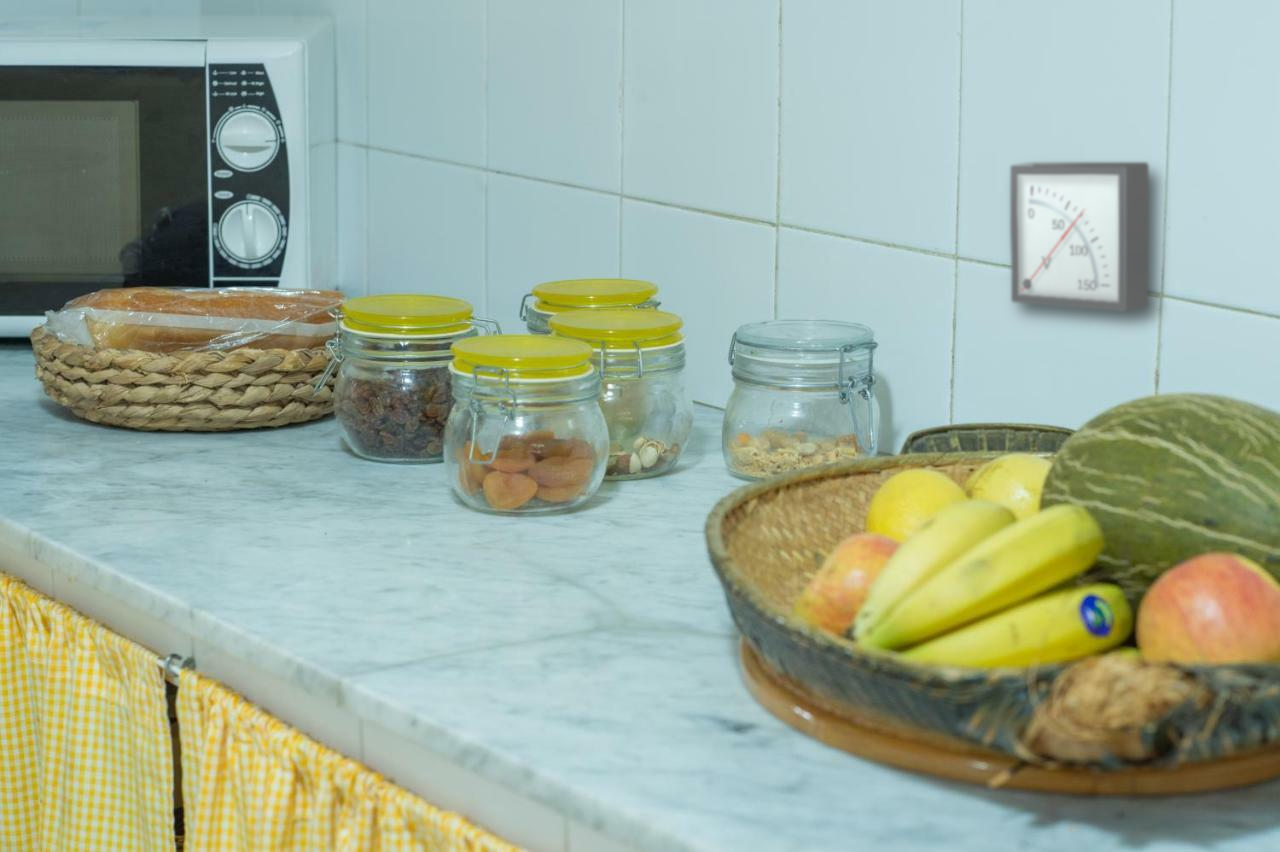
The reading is 70 V
